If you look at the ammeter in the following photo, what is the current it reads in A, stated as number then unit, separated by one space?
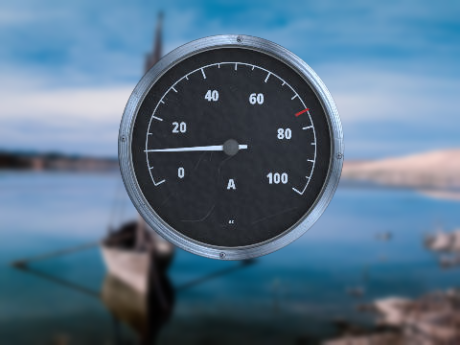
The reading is 10 A
